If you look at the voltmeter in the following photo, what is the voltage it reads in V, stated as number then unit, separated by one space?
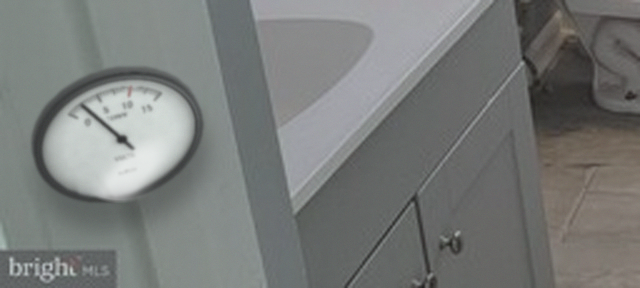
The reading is 2.5 V
